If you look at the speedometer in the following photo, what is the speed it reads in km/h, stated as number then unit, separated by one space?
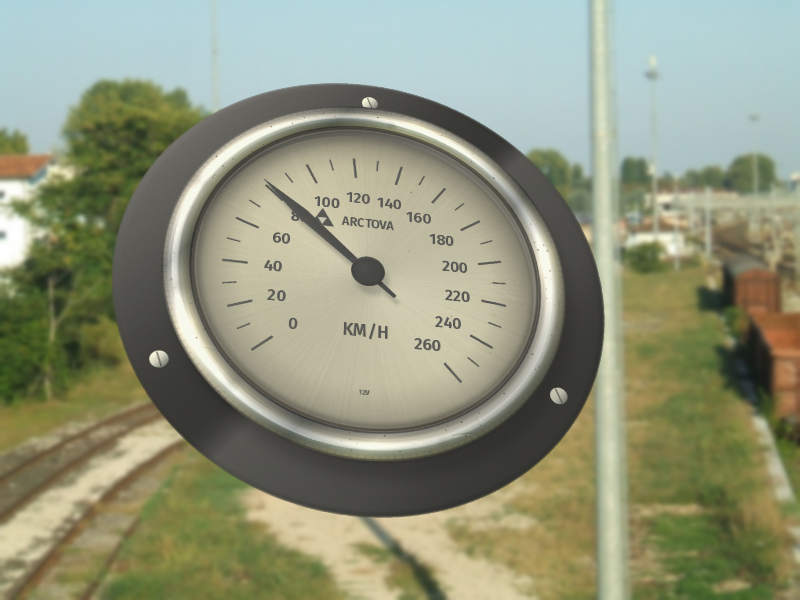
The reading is 80 km/h
